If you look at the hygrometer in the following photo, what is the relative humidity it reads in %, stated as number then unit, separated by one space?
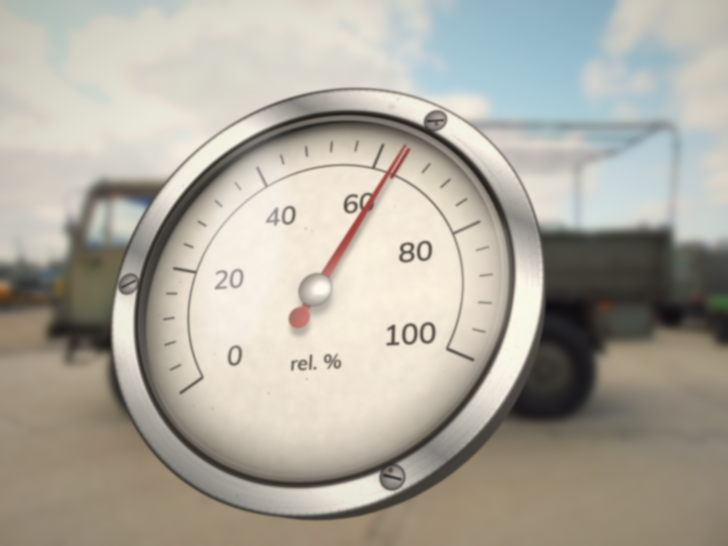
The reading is 64 %
